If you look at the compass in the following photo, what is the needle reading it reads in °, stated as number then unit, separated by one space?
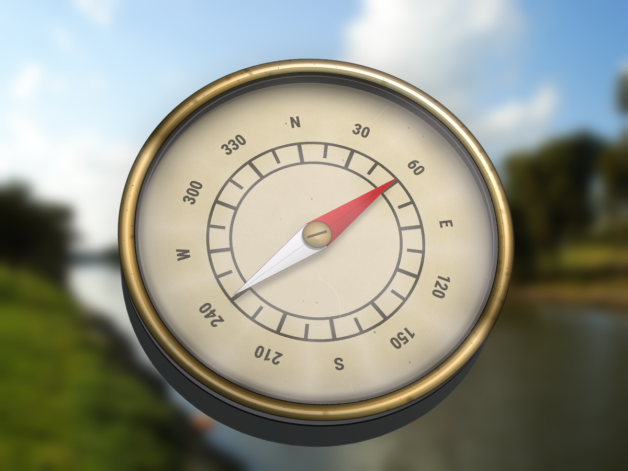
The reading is 60 °
